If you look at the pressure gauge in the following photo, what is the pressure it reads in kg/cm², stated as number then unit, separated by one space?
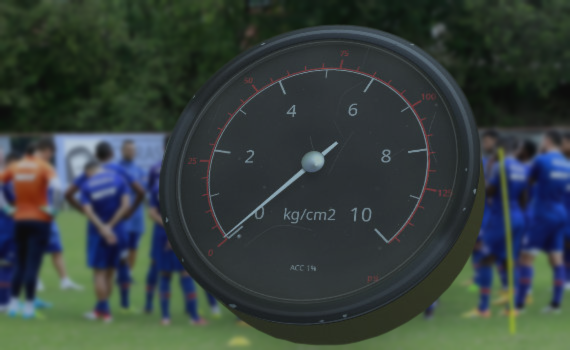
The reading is 0 kg/cm²
